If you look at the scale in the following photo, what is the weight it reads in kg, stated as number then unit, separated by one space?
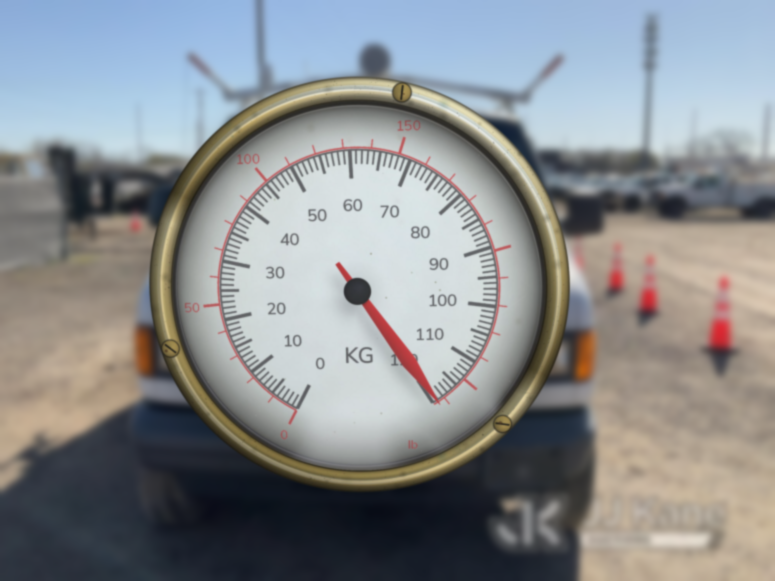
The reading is 119 kg
